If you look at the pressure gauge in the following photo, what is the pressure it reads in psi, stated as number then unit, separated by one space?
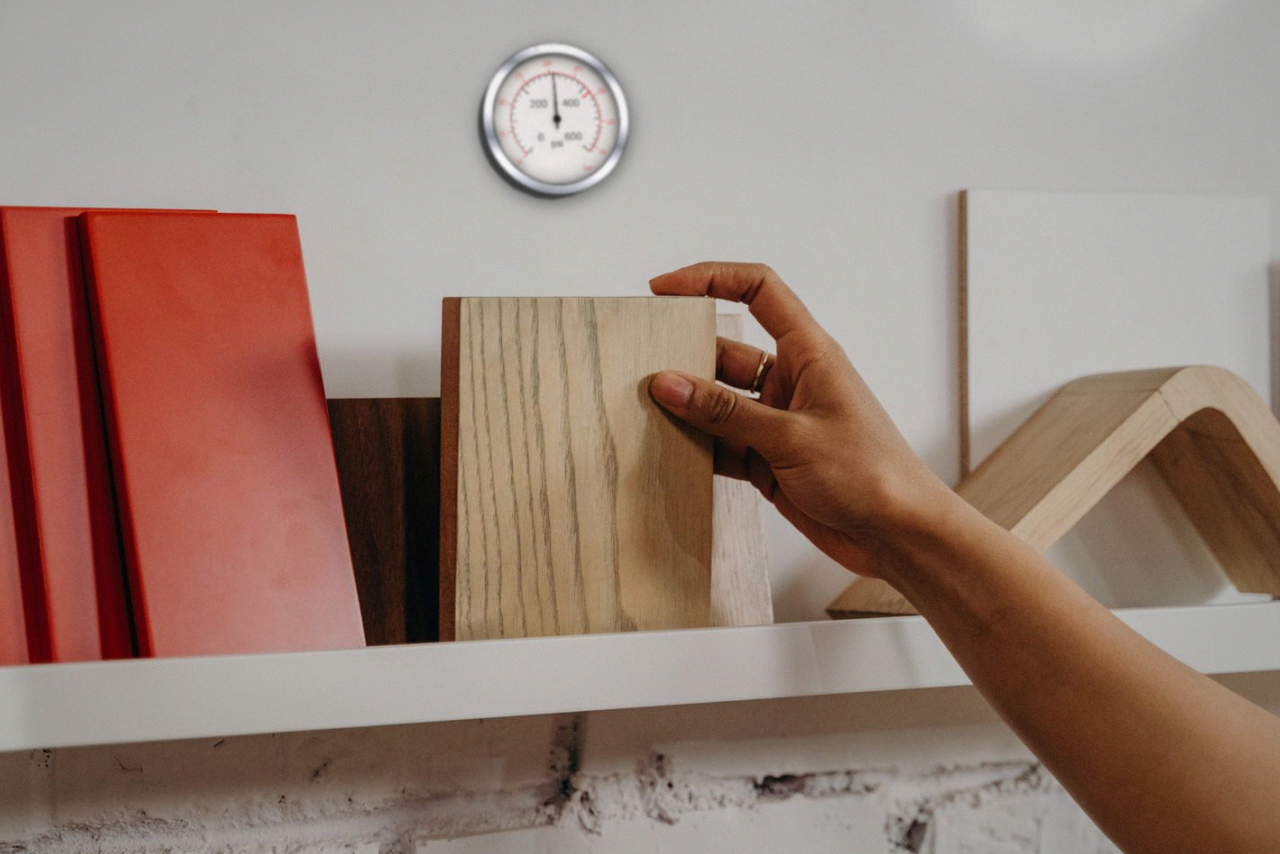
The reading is 300 psi
